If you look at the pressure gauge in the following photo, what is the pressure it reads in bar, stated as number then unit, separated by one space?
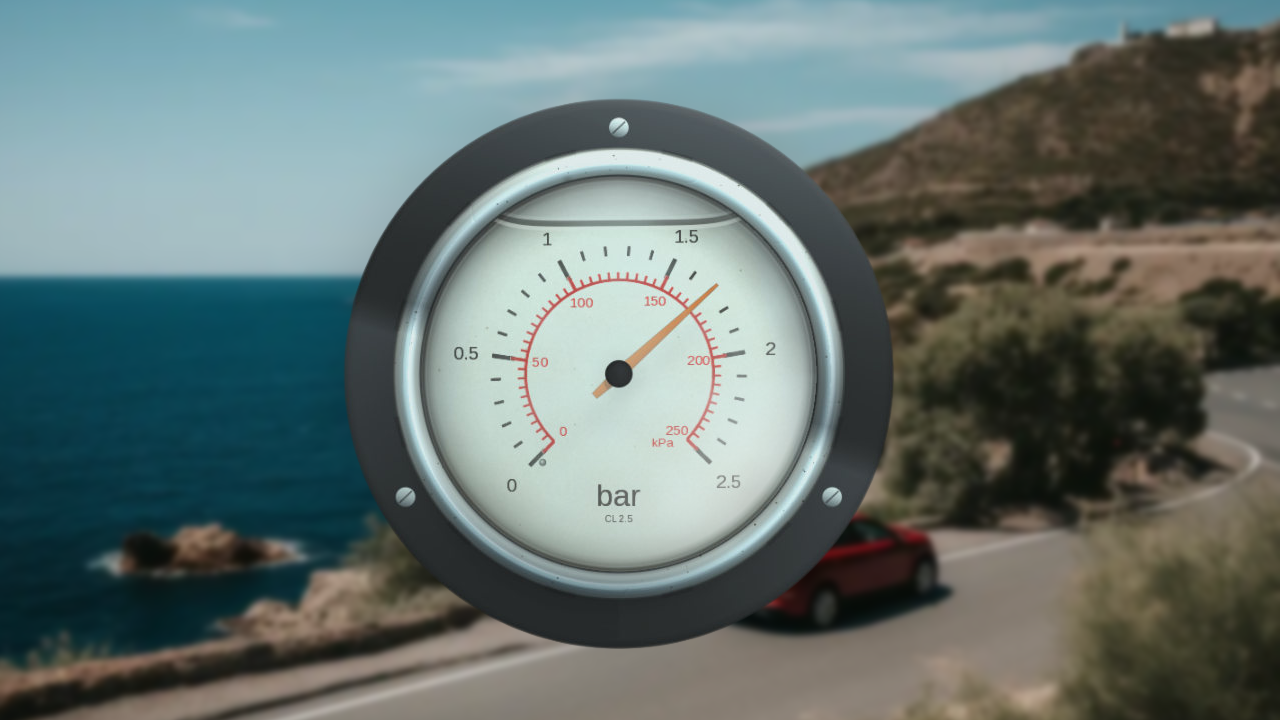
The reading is 1.7 bar
